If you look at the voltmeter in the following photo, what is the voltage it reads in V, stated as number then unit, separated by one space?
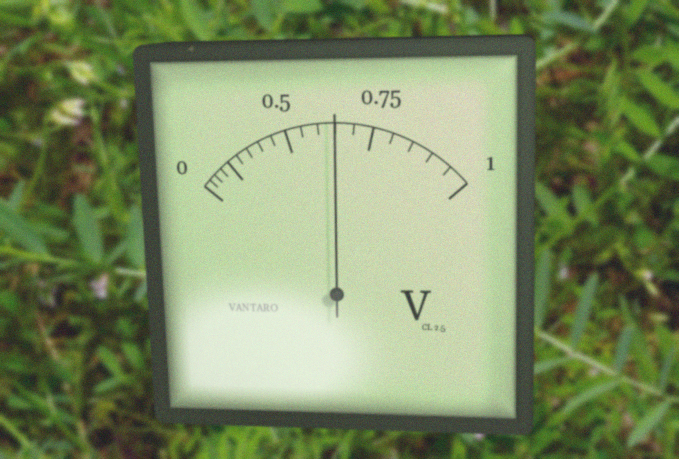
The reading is 0.65 V
